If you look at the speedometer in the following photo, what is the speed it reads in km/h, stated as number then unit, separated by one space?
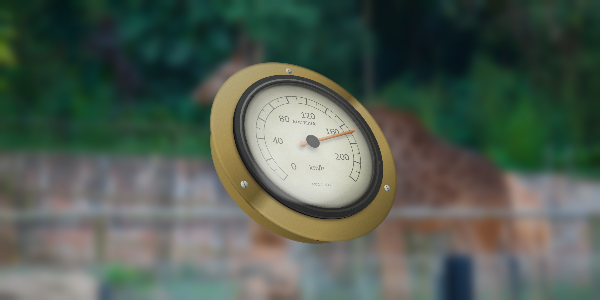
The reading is 170 km/h
